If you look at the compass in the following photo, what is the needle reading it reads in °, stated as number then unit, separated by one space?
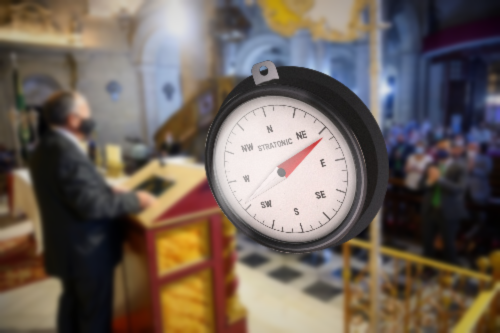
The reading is 65 °
